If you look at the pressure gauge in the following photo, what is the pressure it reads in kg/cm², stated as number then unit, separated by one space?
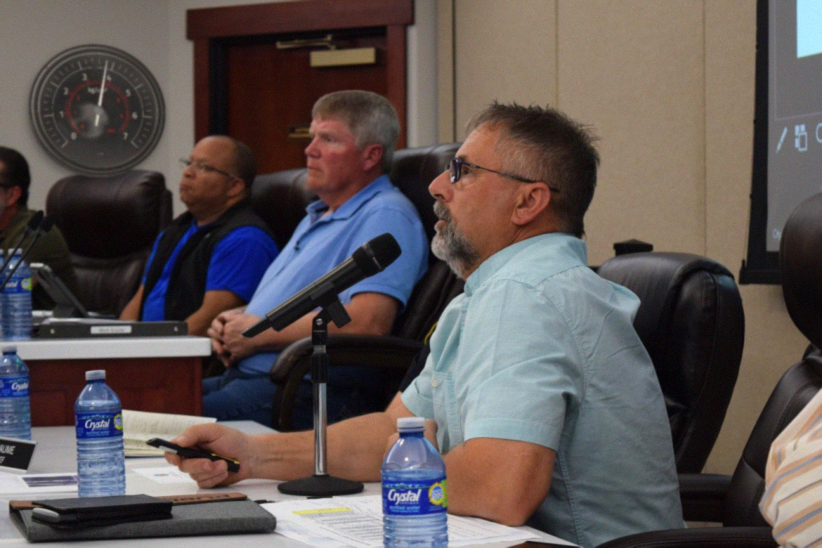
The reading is 3.8 kg/cm²
